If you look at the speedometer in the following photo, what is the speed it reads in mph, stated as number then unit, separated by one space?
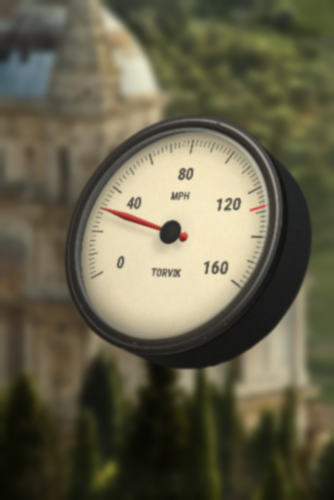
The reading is 30 mph
